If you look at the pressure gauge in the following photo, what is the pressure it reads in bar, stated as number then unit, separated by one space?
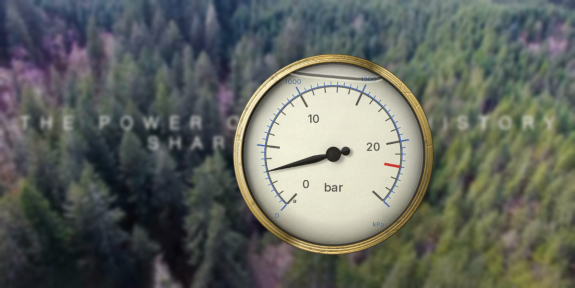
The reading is 3 bar
